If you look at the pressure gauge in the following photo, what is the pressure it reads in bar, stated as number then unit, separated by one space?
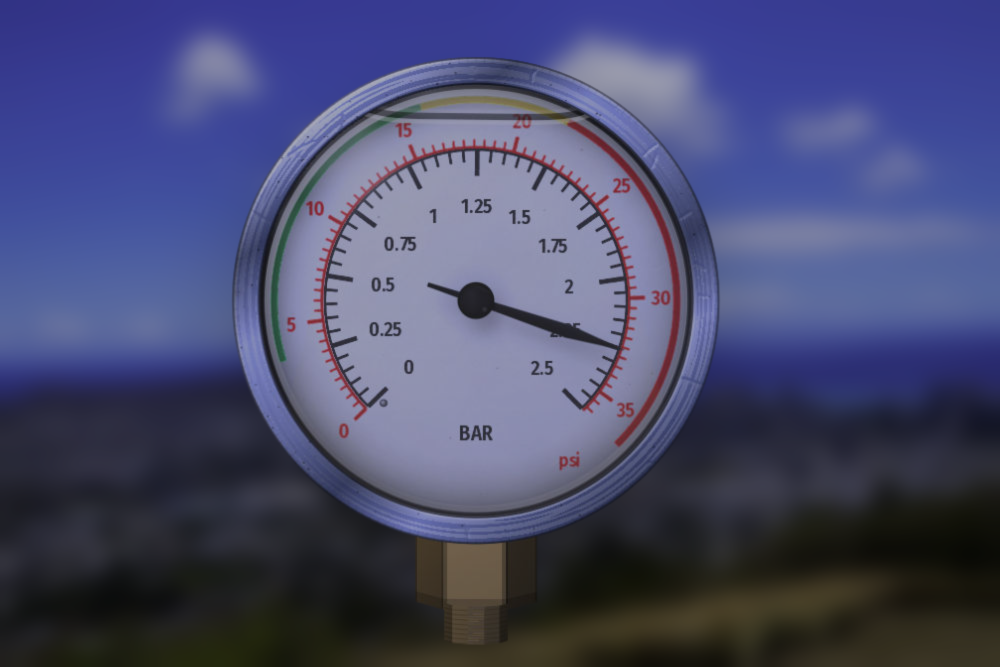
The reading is 2.25 bar
